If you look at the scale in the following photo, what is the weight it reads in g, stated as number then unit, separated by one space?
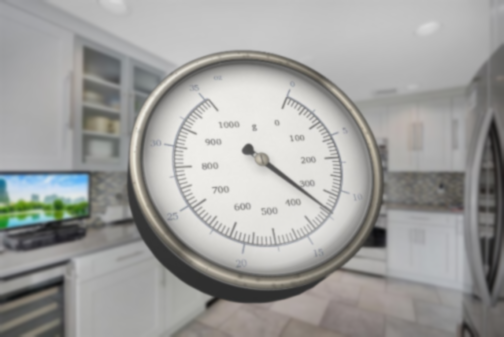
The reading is 350 g
